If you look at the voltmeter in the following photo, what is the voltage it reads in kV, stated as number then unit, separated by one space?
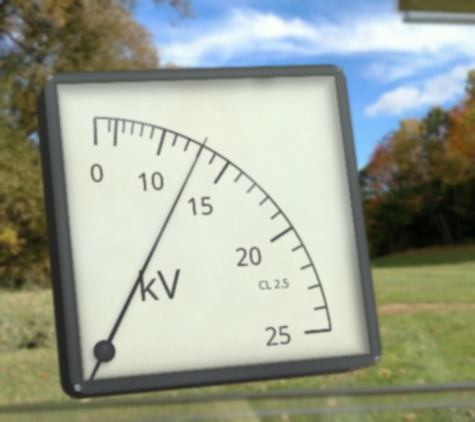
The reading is 13 kV
